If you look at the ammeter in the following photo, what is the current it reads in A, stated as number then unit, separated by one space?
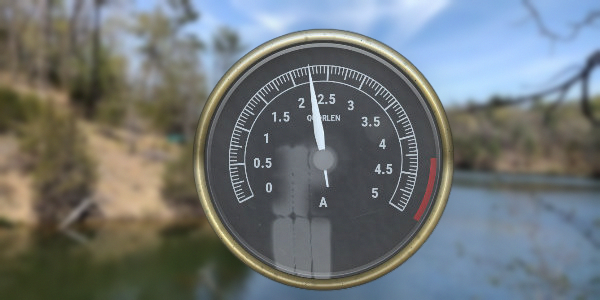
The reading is 2.25 A
